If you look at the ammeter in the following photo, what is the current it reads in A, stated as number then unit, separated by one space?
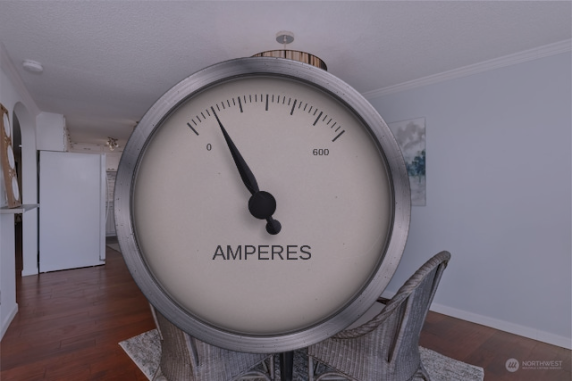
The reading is 100 A
